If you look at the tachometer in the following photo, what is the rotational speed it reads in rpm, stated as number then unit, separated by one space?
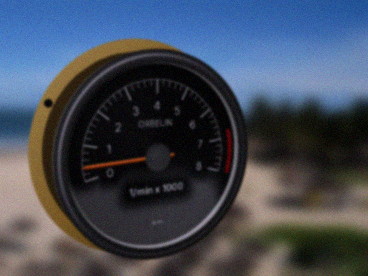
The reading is 400 rpm
